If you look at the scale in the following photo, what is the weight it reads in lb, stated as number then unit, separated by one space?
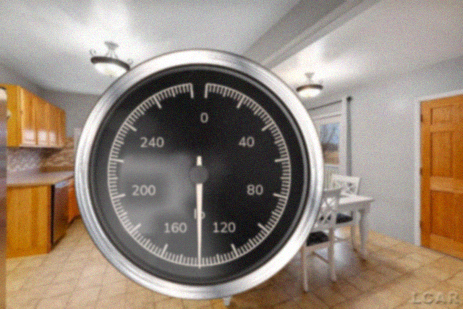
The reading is 140 lb
